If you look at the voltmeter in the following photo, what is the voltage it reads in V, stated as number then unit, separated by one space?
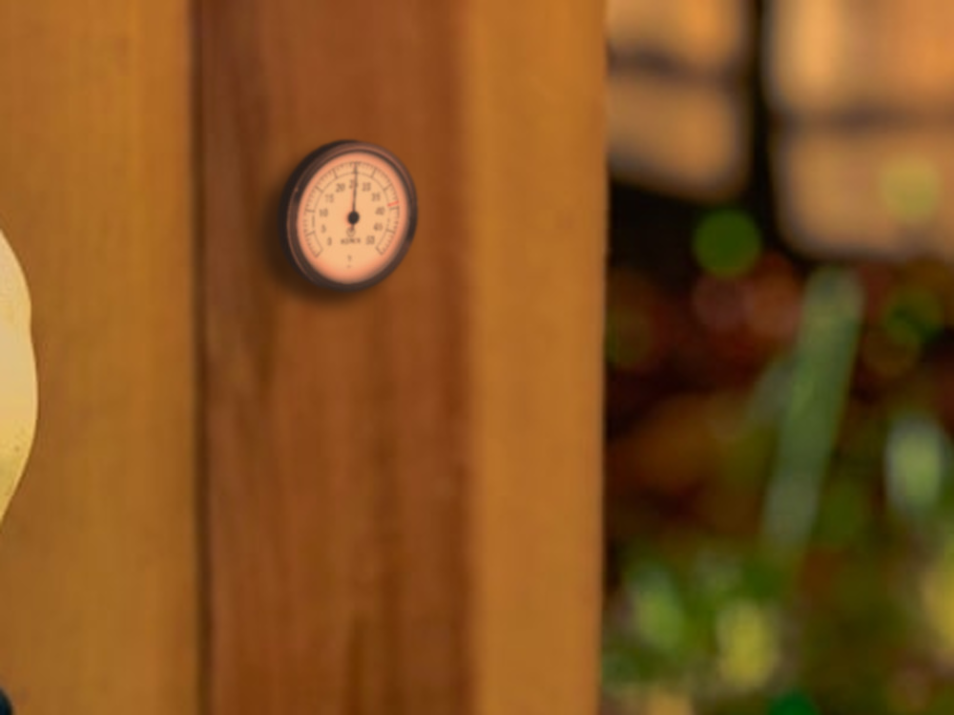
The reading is 25 V
